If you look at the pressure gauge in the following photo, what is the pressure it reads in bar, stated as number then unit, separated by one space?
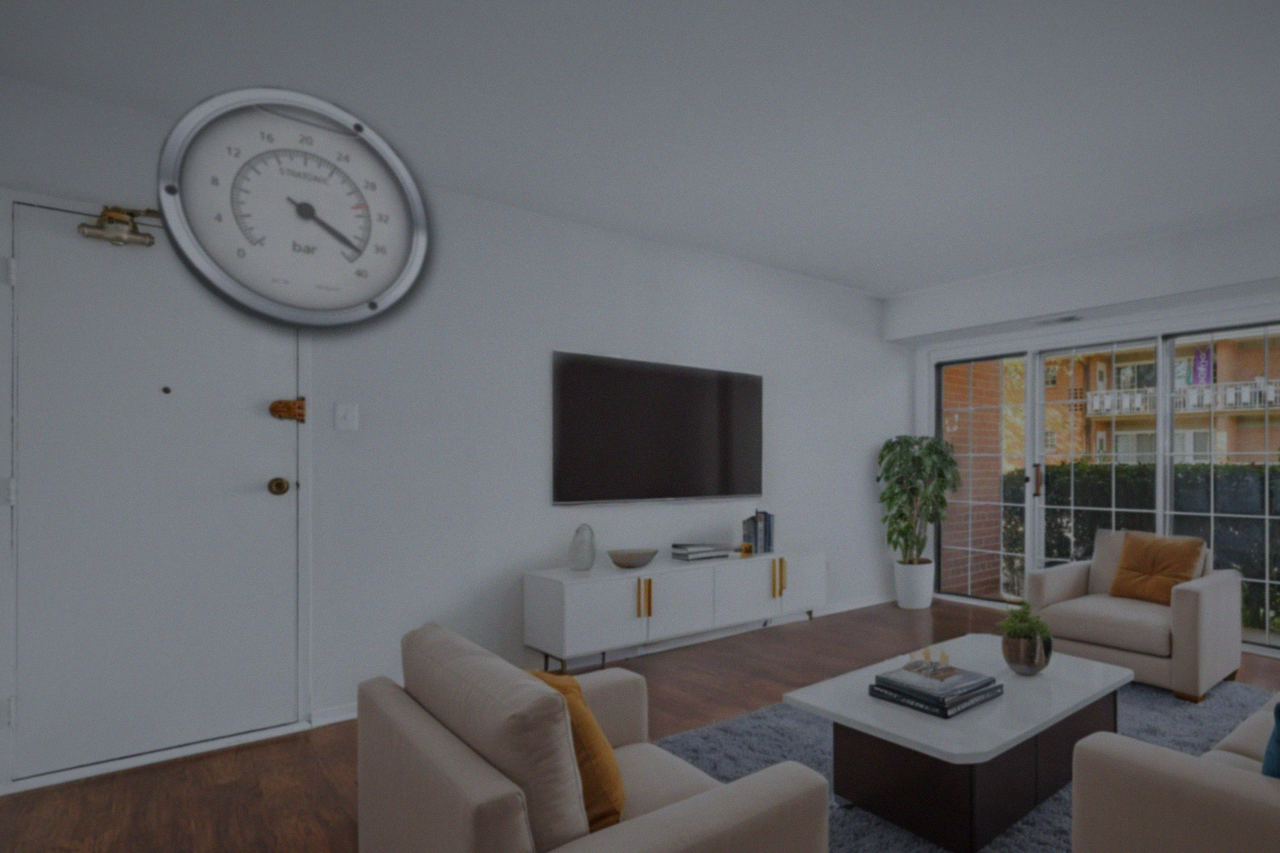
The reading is 38 bar
